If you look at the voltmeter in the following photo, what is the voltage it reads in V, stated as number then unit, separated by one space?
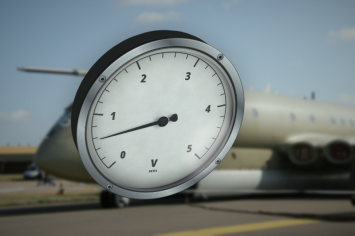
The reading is 0.6 V
